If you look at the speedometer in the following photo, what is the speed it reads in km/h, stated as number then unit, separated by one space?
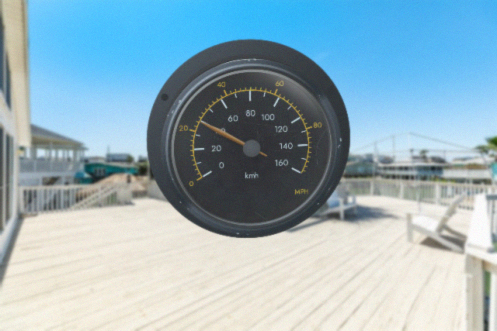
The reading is 40 km/h
